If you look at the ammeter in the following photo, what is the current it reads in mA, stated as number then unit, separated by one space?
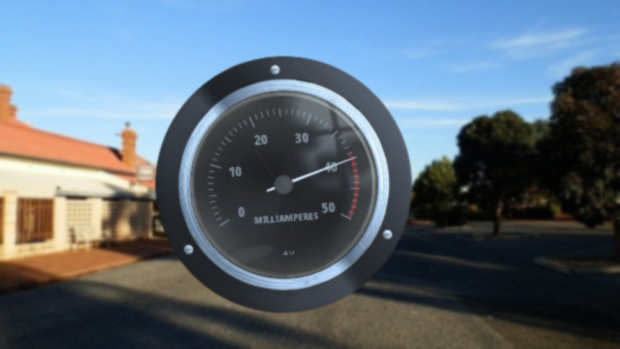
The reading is 40 mA
